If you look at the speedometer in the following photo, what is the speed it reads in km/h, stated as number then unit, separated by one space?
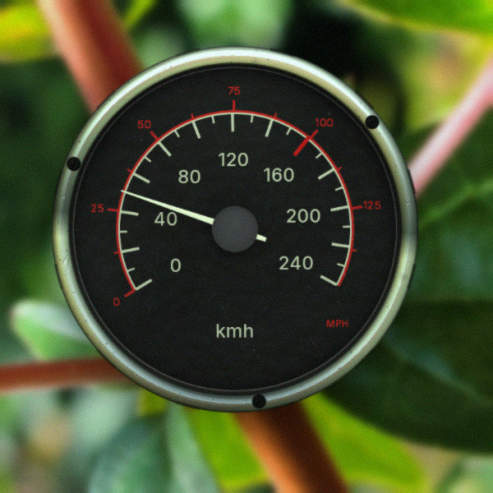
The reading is 50 km/h
